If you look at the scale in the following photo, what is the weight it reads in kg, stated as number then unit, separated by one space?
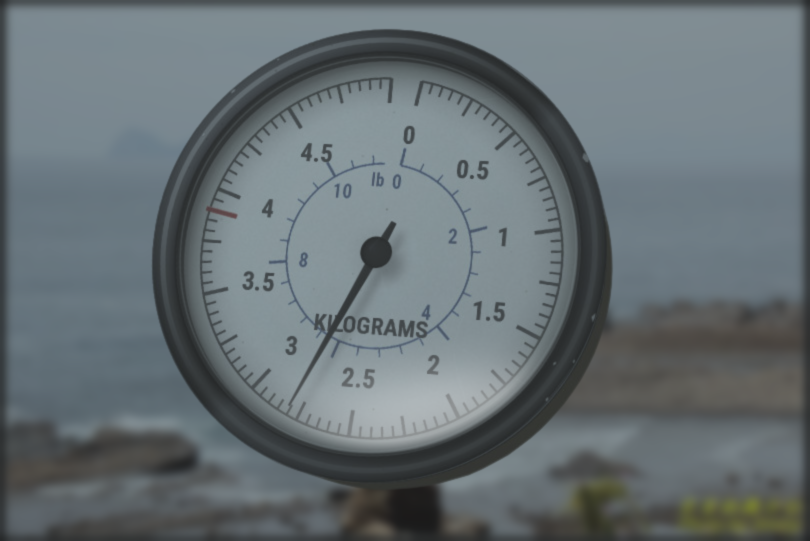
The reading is 2.8 kg
